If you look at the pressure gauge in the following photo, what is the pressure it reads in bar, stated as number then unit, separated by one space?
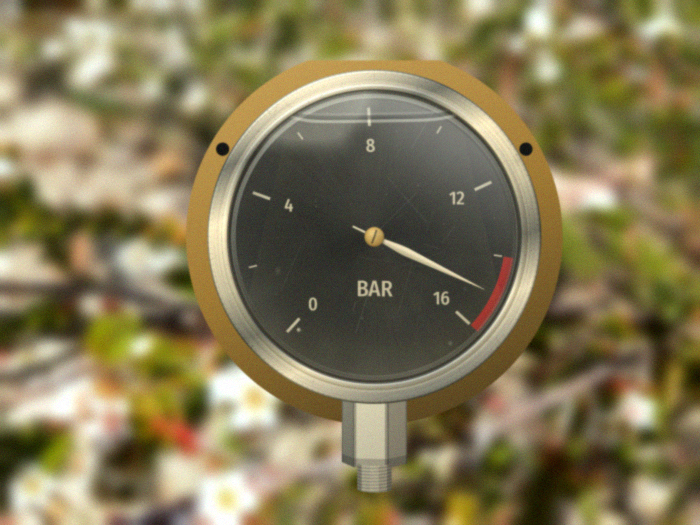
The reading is 15 bar
